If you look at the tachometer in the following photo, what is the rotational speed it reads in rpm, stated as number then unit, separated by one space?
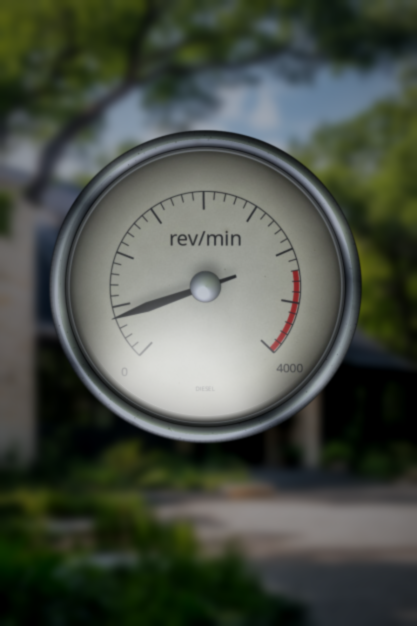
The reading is 400 rpm
